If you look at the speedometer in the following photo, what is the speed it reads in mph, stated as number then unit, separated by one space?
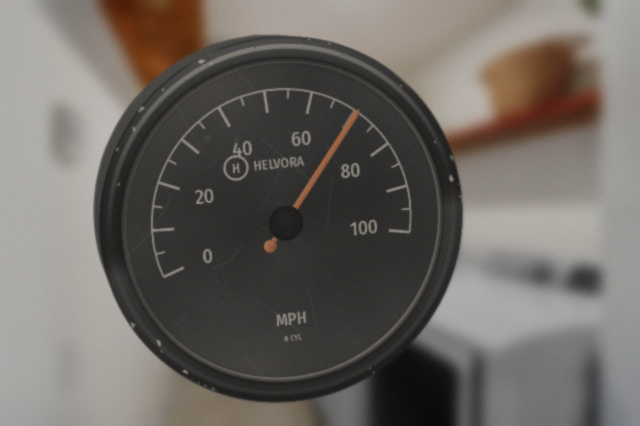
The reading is 70 mph
